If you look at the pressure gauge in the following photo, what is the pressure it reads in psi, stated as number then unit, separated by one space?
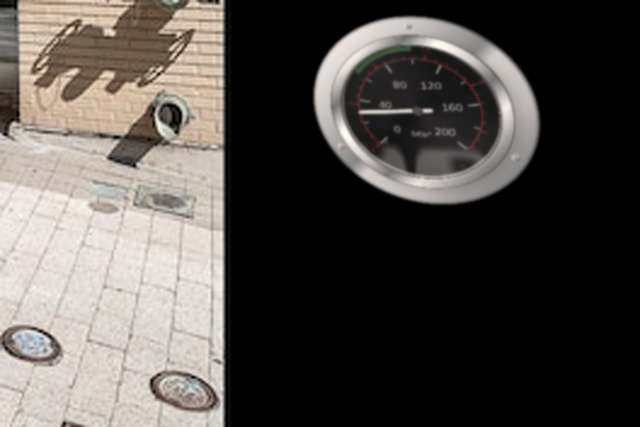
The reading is 30 psi
